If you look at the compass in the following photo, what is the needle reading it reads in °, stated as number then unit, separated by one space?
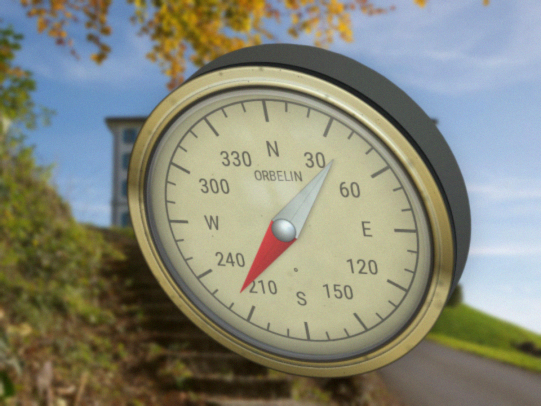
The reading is 220 °
